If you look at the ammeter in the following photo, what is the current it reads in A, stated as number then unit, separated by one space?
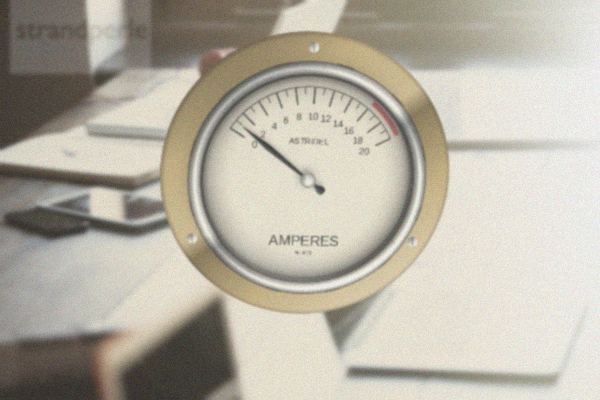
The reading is 1 A
